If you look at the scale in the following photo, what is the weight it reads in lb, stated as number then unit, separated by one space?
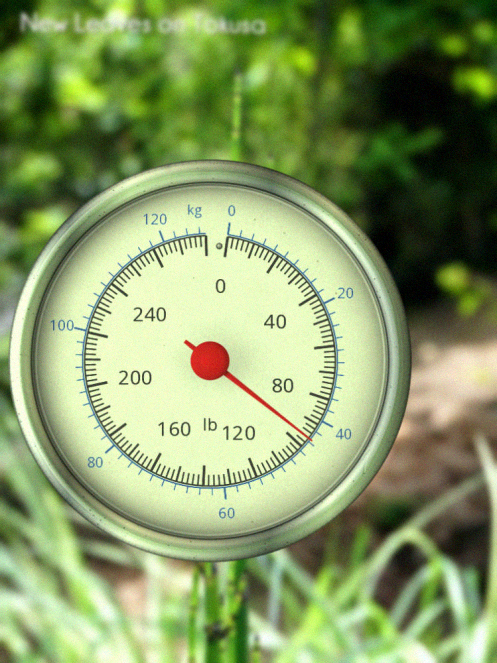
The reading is 96 lb
